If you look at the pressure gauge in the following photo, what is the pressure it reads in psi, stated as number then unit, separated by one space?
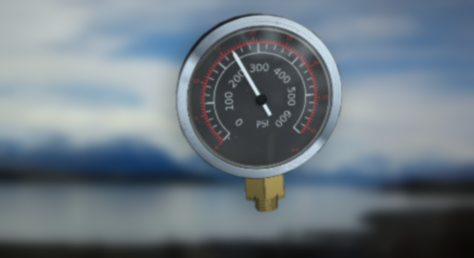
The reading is 240 psi
